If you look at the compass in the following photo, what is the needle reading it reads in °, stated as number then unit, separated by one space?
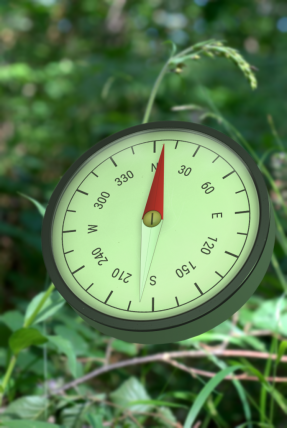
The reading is 7.5 °
